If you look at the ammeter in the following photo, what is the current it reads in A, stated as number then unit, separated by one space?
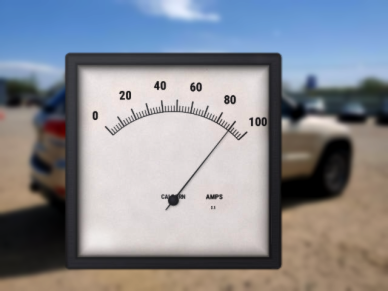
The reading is 90 A
